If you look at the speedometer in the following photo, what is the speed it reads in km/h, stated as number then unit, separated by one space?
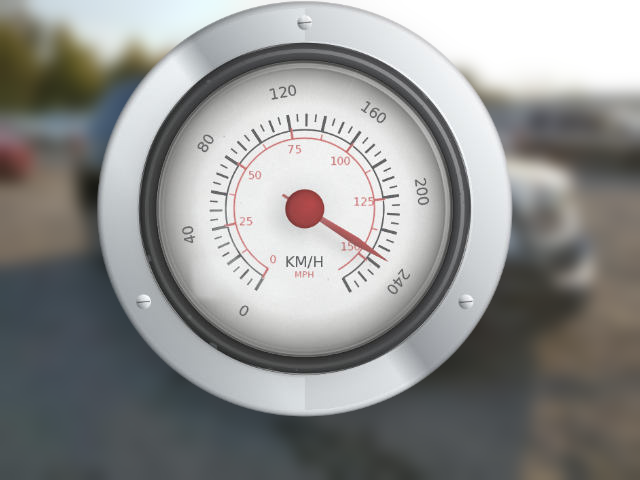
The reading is 235 km/h
